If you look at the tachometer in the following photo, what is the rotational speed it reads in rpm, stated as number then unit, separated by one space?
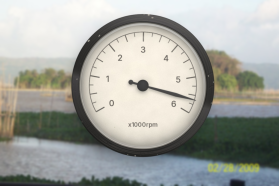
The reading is 5625 rpm
